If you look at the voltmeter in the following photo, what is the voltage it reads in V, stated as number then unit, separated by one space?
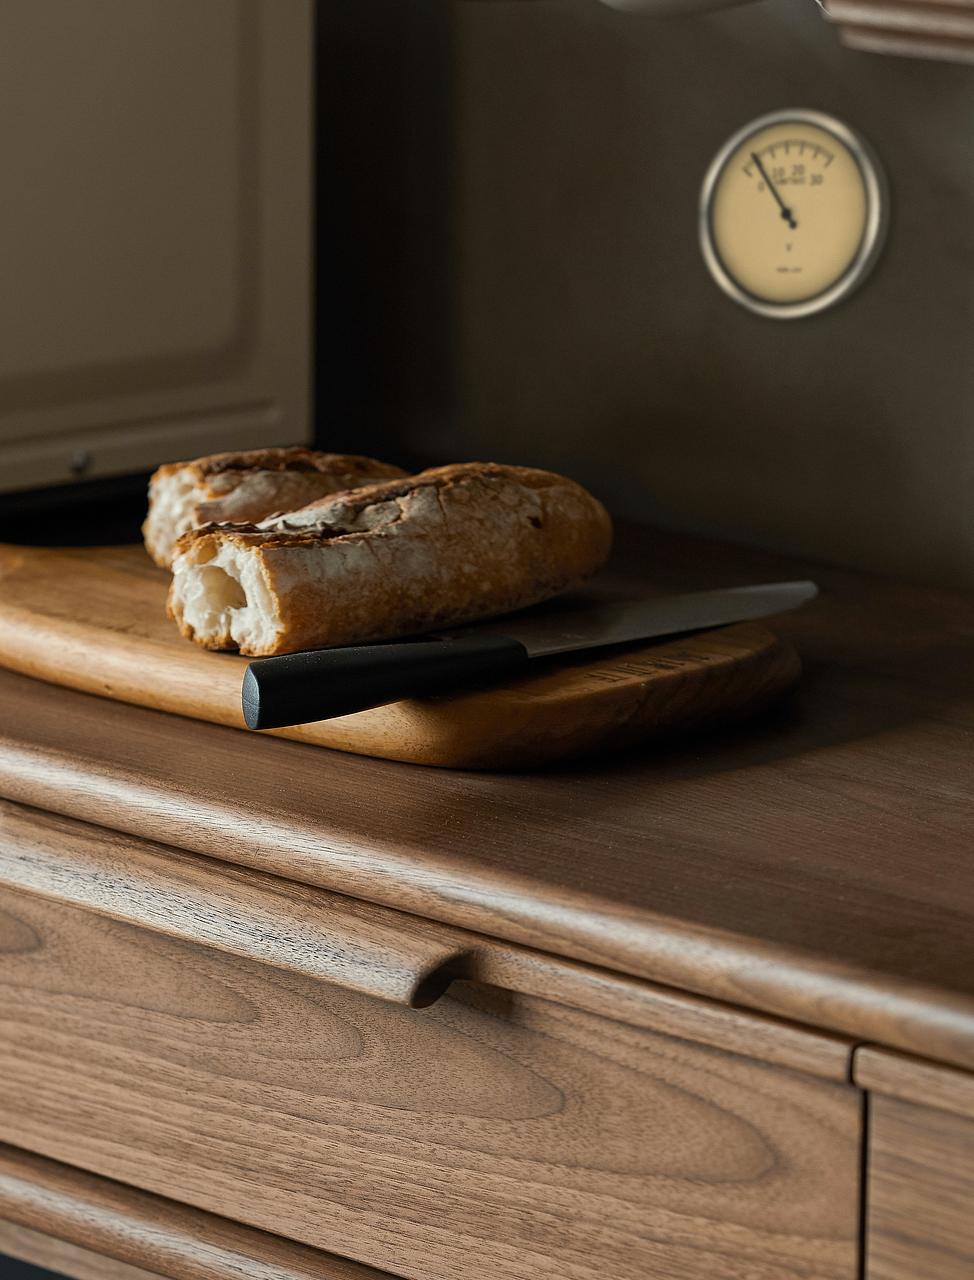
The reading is 5 V
